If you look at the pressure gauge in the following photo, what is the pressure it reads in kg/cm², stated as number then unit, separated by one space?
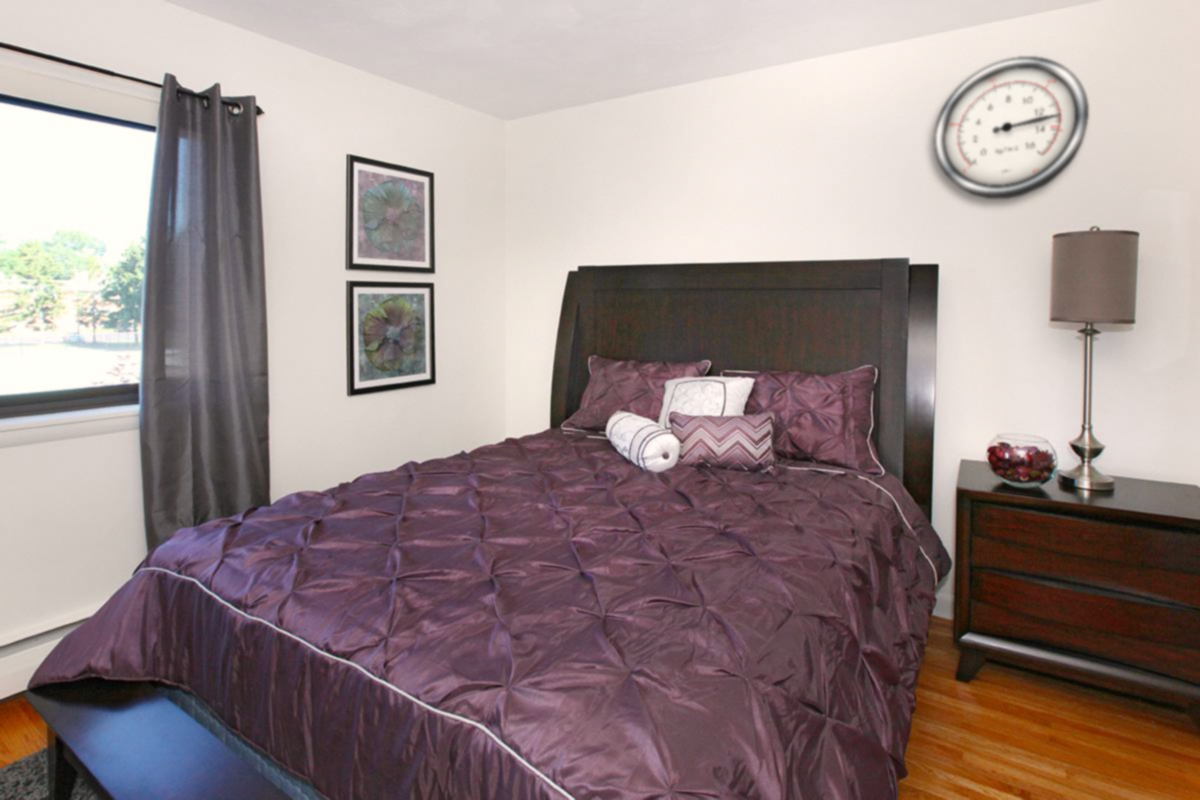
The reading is 13 kg/cm²
